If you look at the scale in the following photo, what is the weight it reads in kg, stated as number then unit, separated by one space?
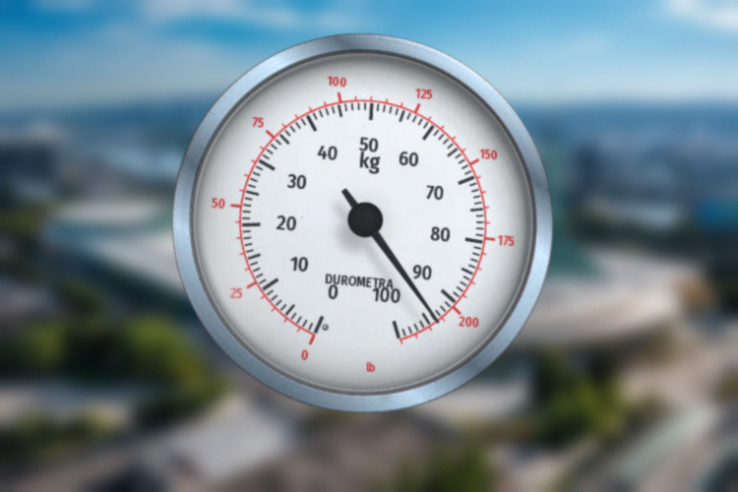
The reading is 94 kg
